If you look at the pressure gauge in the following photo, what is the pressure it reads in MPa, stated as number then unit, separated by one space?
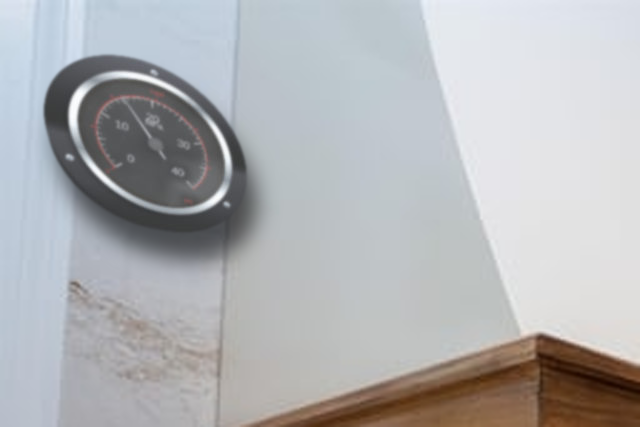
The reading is 15 MPa
